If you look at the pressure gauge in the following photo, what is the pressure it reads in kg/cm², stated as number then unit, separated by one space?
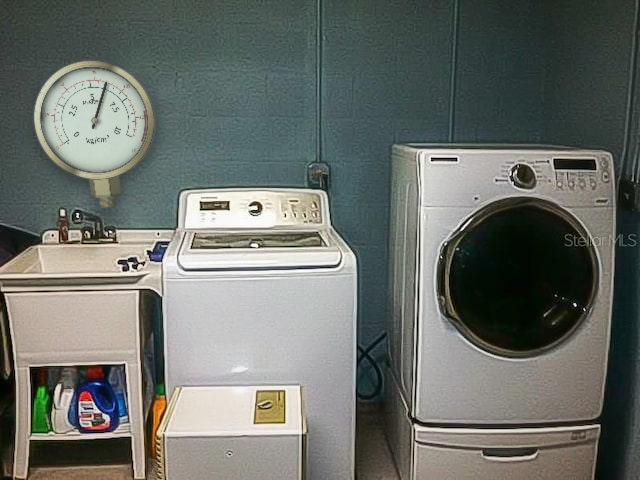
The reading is 6 kg/cm²
